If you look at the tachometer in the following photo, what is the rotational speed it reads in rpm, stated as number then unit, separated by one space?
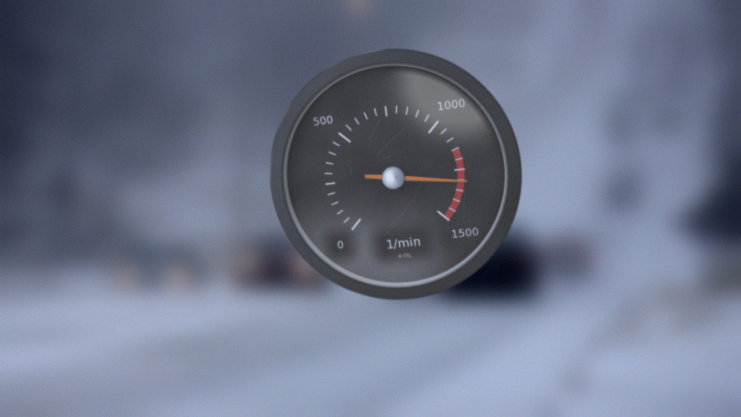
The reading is 1300 rpm
